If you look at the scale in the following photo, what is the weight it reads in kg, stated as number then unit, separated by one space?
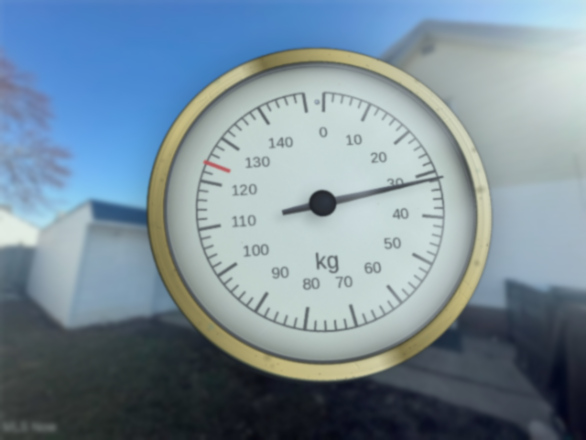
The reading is 32 kg
